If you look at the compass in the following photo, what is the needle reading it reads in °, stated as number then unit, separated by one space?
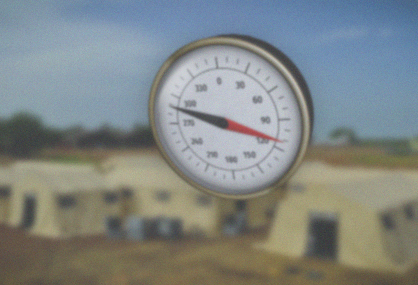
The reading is 110 °
